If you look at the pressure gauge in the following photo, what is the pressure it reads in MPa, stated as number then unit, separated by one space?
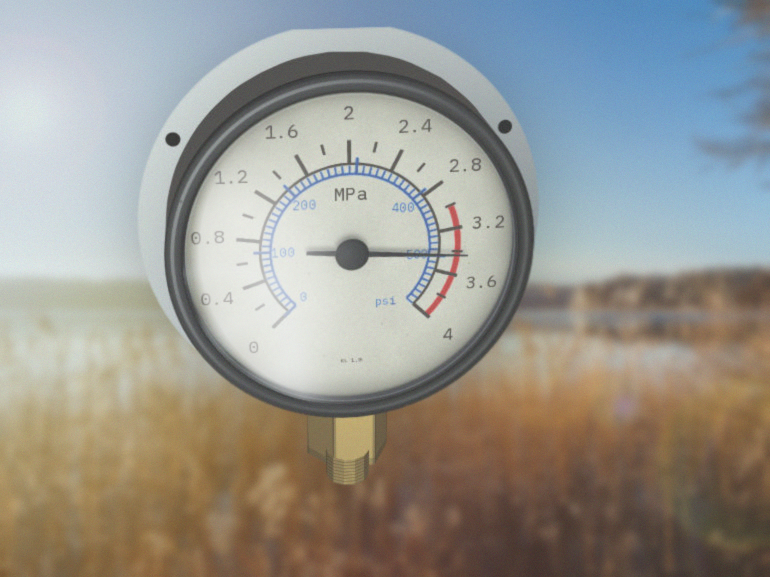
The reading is 3.4 MPa
